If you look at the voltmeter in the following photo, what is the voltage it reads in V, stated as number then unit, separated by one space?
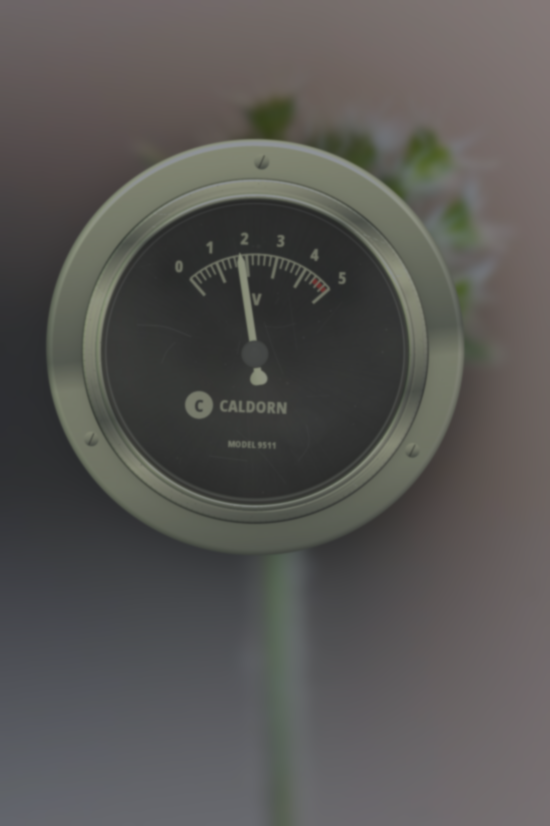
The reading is 1.8 V
